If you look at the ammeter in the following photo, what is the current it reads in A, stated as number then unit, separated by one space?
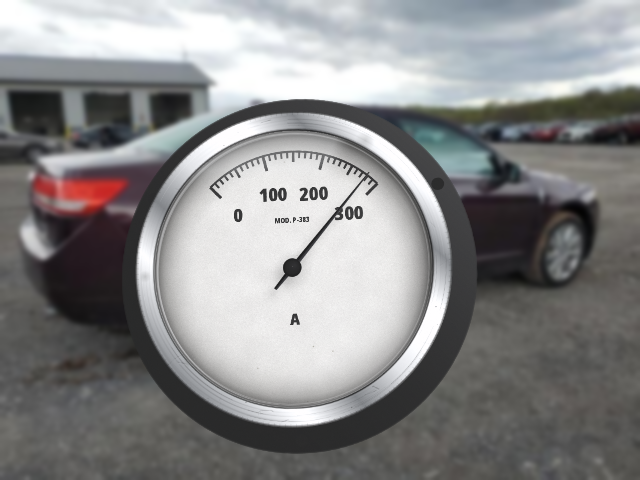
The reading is 280 A
